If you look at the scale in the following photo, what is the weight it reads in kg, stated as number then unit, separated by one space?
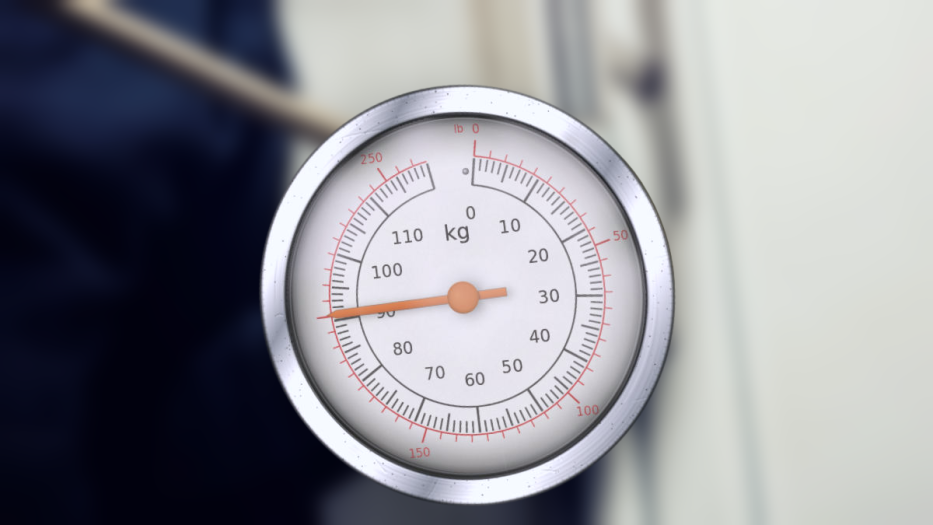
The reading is 91 kg
